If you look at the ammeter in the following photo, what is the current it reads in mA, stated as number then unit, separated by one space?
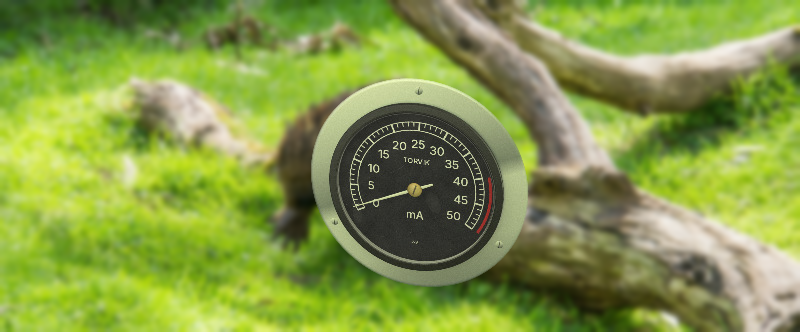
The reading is 1 mA
